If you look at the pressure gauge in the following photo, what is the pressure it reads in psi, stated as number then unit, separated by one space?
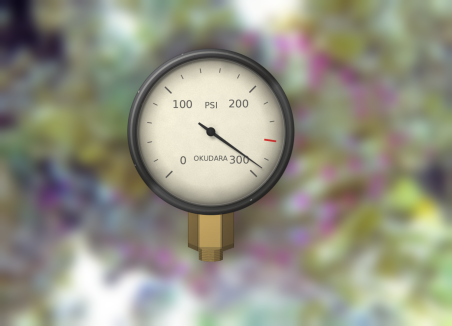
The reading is 290 psi
